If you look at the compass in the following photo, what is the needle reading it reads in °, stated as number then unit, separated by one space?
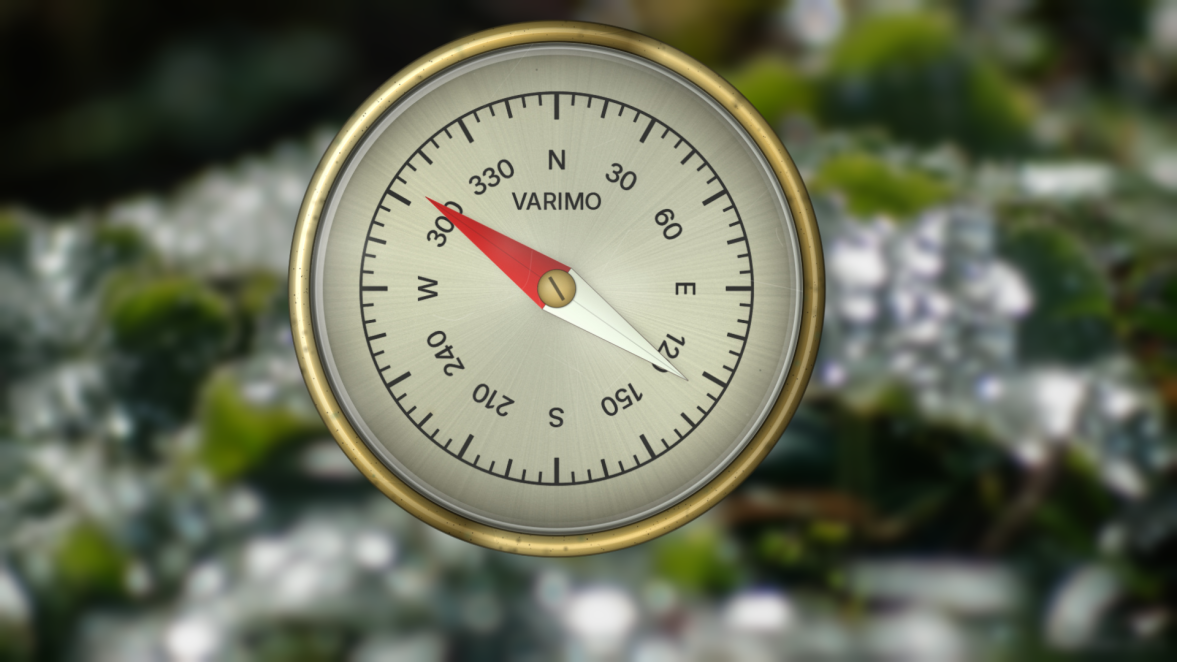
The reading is 305 °
